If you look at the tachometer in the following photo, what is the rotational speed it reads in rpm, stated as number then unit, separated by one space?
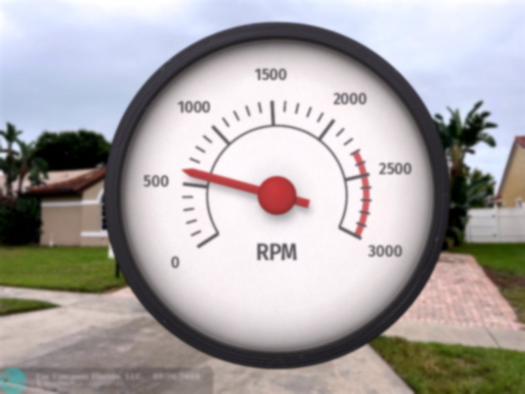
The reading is 600 rpm
